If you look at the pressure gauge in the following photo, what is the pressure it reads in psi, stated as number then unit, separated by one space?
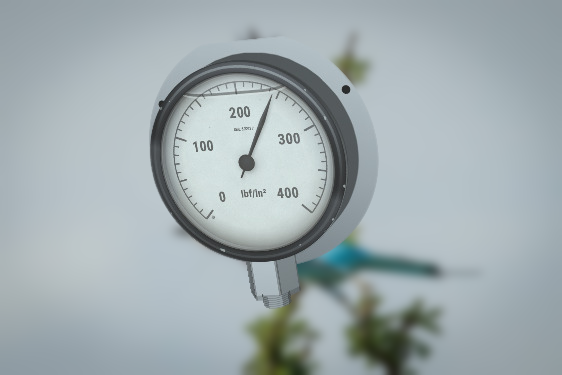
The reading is 245 psi
